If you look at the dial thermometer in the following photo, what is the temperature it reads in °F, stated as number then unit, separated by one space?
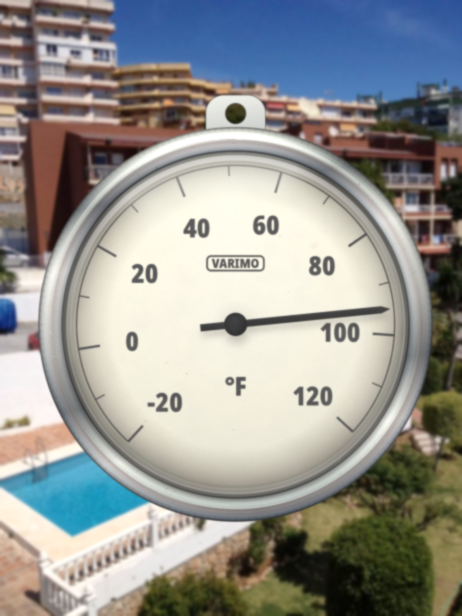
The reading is 95 °F
